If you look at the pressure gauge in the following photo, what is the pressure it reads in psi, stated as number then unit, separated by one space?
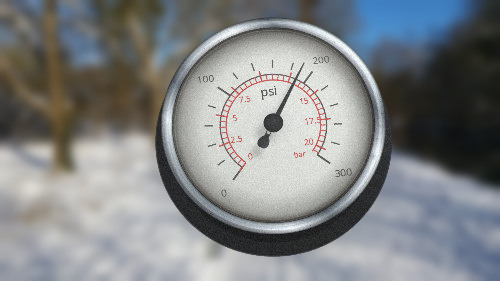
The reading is 190 psi
